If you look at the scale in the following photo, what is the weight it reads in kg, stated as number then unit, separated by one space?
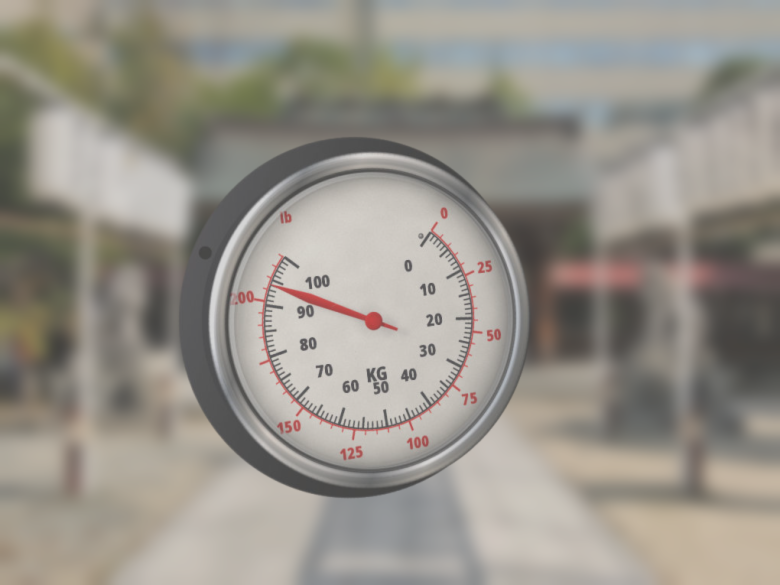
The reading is 94 kg
